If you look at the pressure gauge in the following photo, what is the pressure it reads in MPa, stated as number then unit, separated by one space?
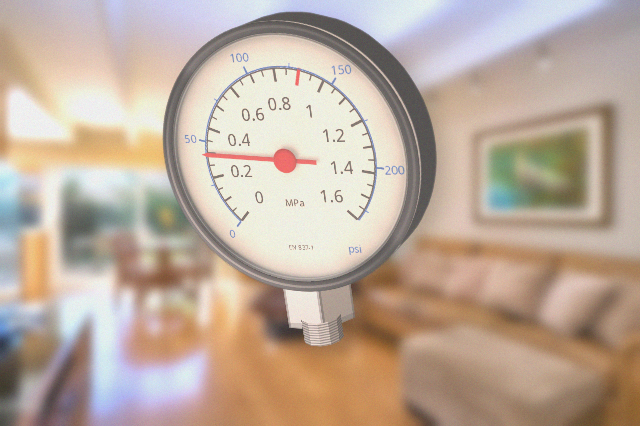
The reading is 0.3 MPa
